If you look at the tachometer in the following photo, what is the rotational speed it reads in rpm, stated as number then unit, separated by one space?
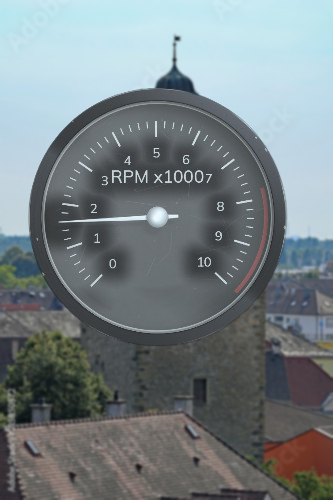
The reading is 1600 rpm
